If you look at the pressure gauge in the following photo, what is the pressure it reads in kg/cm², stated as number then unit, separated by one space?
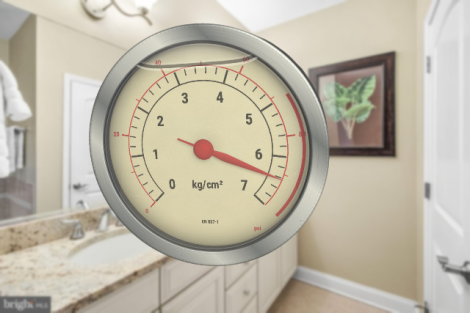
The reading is 6.4 kg/cm²
